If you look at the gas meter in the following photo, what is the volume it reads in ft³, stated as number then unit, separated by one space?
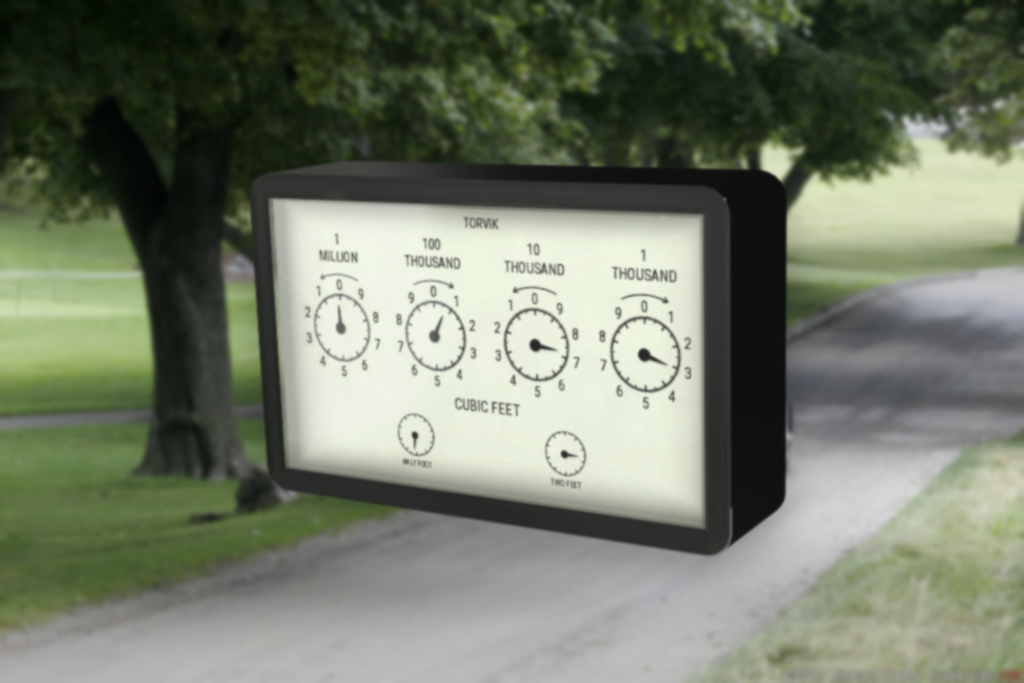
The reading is 7300 ft³
